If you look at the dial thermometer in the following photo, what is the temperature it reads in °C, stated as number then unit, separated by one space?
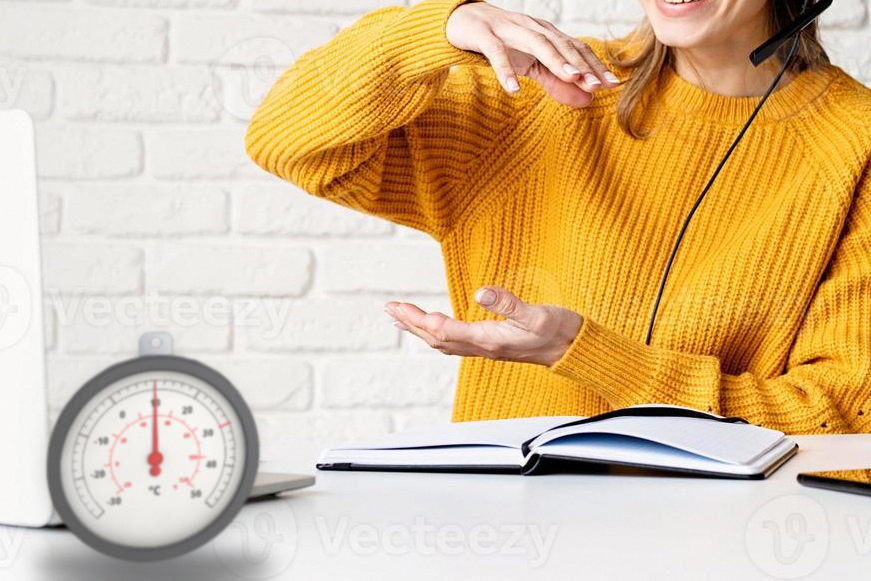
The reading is 10 °C
